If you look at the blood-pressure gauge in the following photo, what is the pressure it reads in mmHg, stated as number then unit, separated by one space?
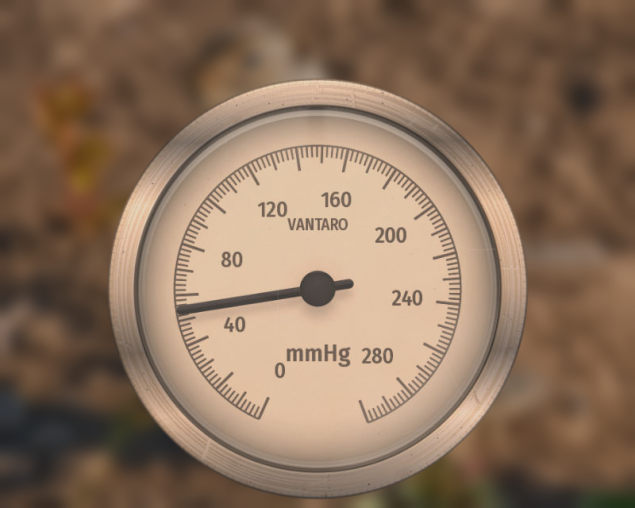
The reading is 54 mmHg
